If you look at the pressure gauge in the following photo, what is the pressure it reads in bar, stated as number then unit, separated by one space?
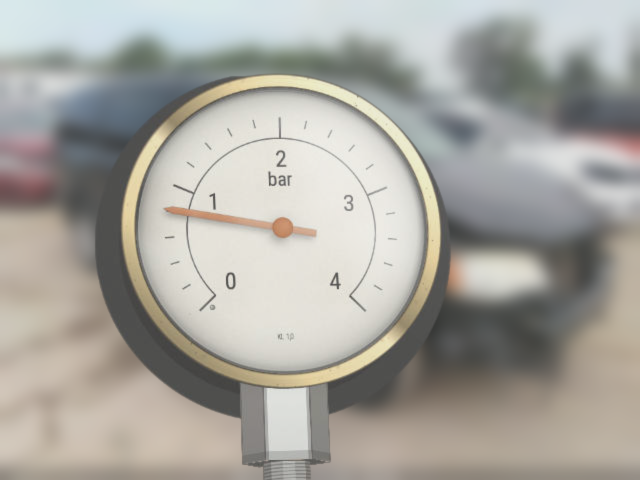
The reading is 0.8 bar
